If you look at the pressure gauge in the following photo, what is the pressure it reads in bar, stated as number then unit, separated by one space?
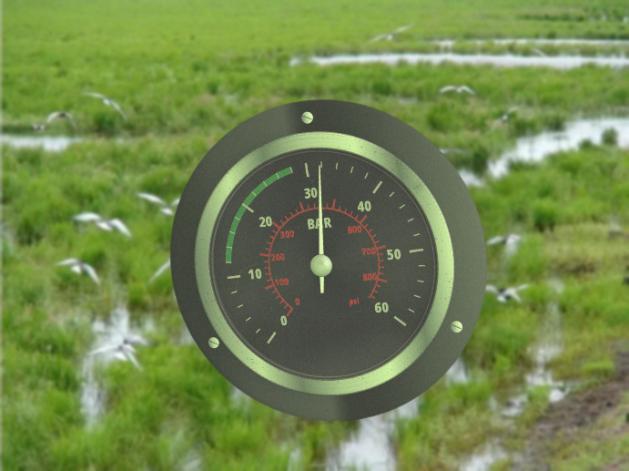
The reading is 32 bar
